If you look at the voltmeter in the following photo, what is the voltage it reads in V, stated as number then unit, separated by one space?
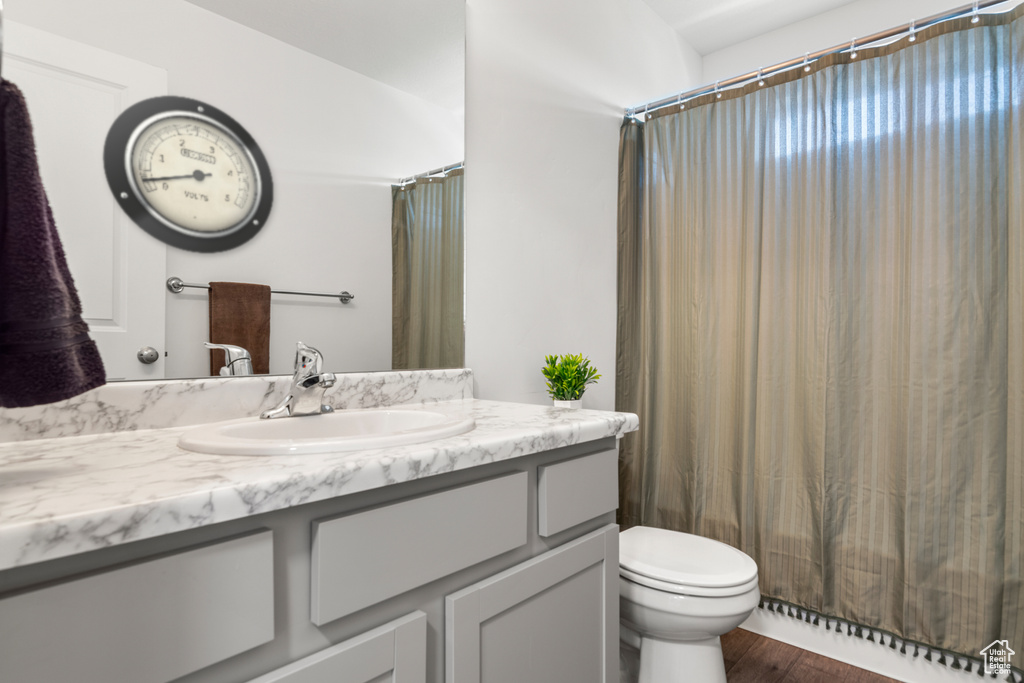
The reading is 0.25 V
